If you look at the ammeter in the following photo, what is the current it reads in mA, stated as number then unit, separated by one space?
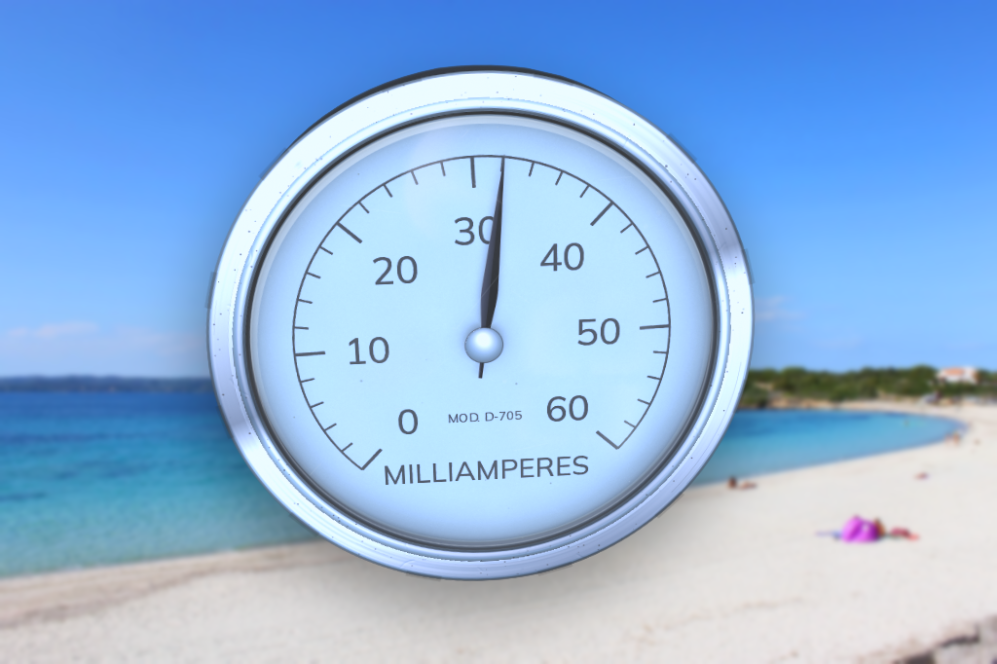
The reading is 32 mA
